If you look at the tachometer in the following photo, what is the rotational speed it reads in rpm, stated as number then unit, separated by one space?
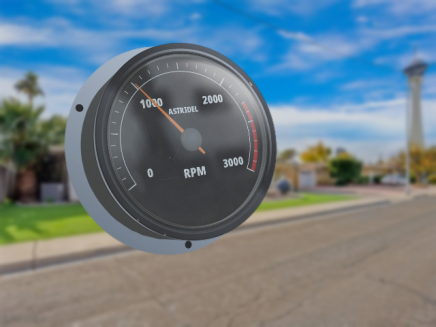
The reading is 1000 rpm
